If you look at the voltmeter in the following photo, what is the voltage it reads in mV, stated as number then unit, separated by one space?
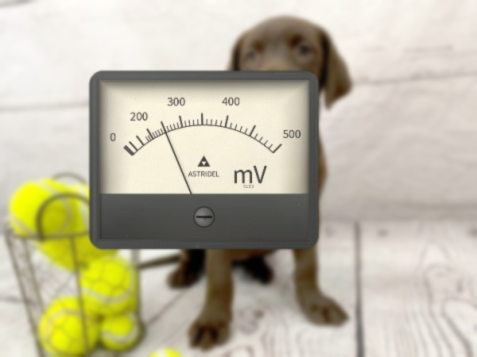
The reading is 250 mV
